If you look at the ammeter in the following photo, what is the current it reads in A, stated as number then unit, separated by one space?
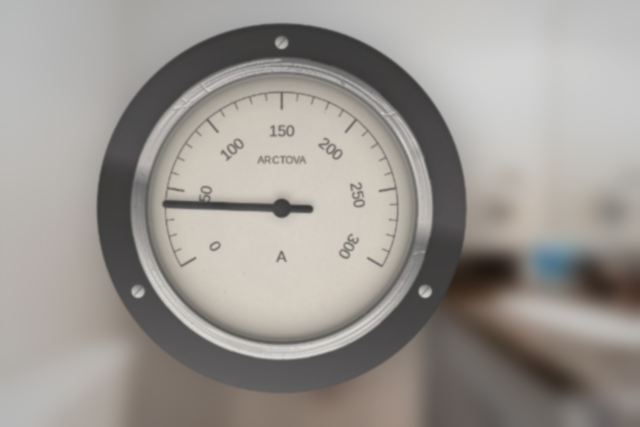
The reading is 40 A
